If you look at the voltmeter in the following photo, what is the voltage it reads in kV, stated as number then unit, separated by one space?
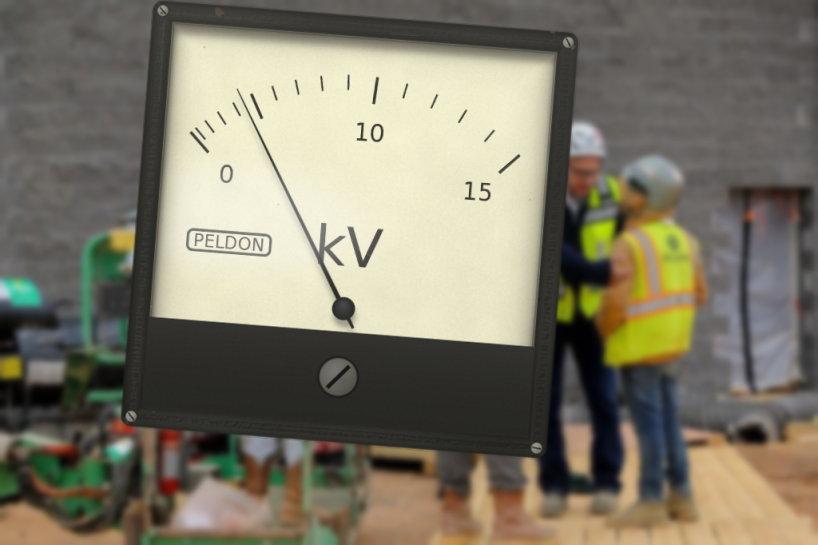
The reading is 4.5 kV
